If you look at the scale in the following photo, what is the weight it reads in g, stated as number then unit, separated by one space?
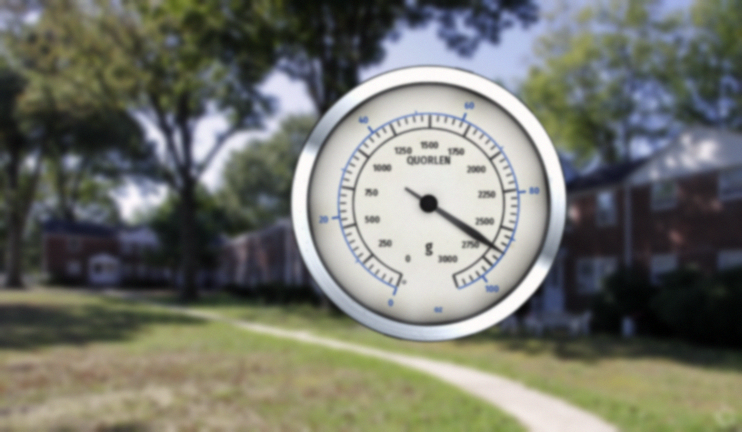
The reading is 2650 g
